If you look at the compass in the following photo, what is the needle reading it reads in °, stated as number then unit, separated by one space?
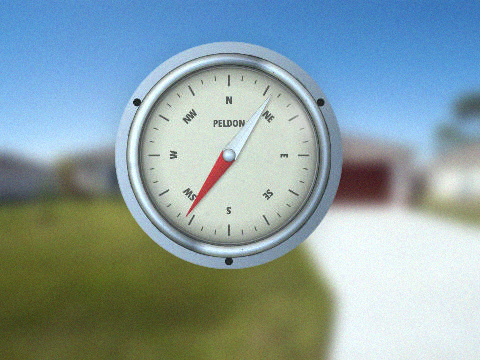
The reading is 215 °
